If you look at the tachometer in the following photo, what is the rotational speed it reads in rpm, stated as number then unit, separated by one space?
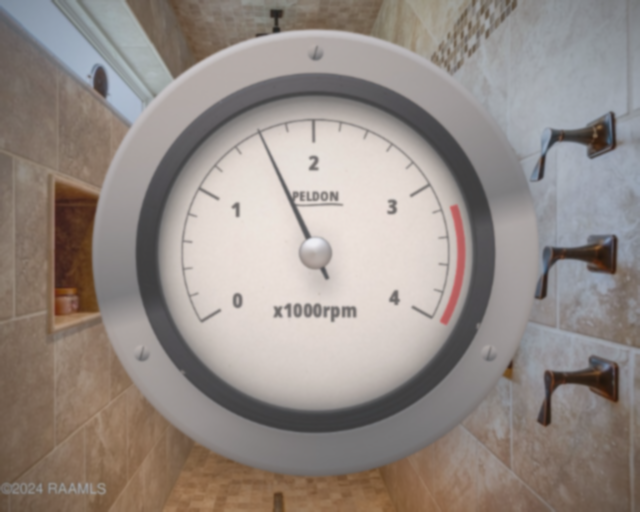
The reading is 1600 rpm
